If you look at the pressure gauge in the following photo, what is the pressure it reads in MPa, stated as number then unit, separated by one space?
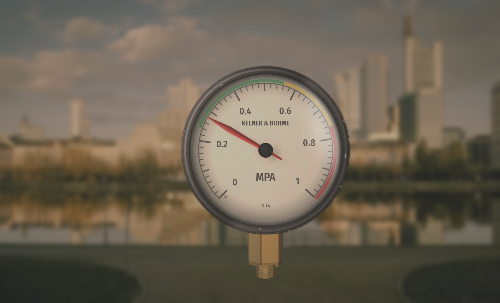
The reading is 0.28 MPa
